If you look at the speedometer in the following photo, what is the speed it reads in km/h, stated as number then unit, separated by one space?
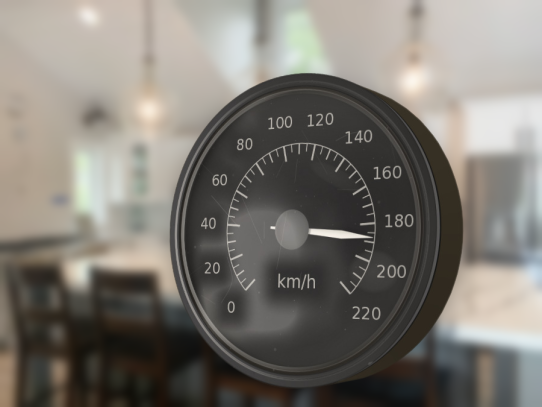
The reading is 187.5 km/h
